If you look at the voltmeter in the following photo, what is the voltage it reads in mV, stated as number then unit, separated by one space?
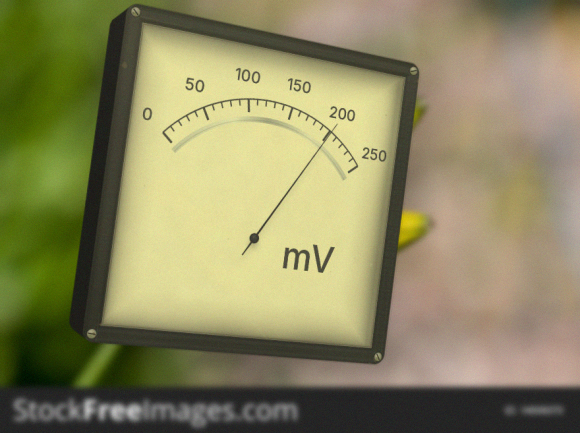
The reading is 200 mV
